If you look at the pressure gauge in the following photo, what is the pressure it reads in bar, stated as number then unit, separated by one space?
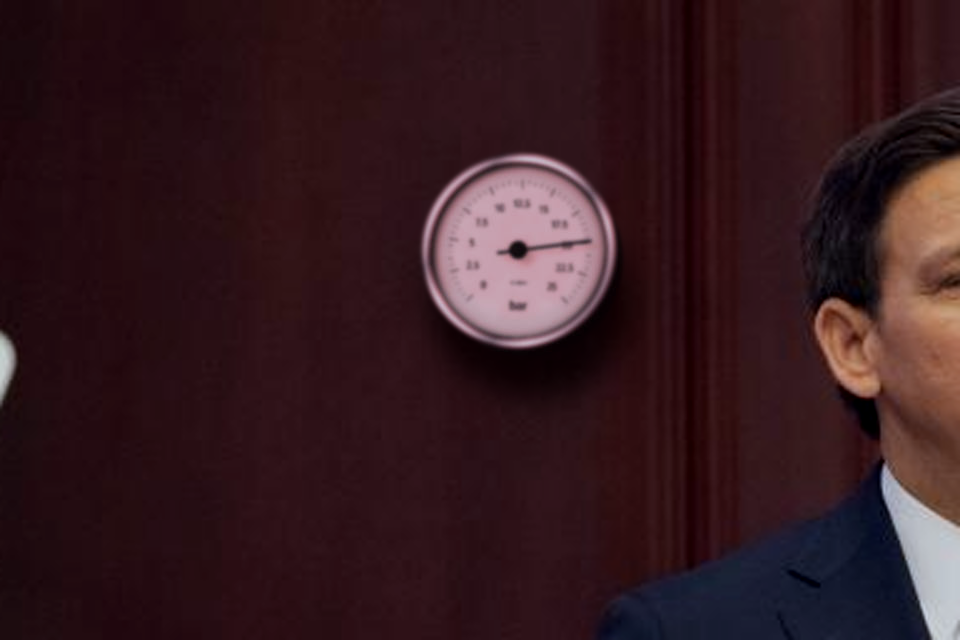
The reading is 20 bar
